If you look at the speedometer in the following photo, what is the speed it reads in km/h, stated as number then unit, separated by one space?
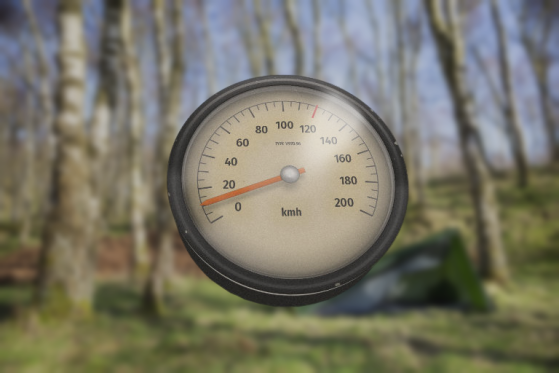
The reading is 10 km/h
